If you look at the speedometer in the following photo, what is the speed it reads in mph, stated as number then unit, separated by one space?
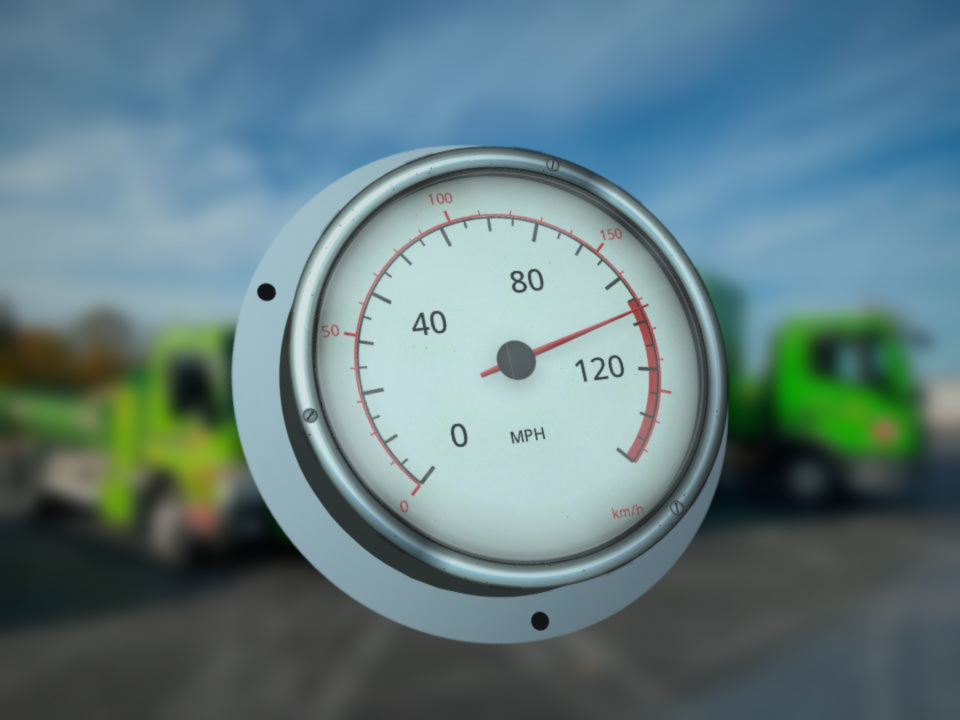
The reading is 107.5 mph
